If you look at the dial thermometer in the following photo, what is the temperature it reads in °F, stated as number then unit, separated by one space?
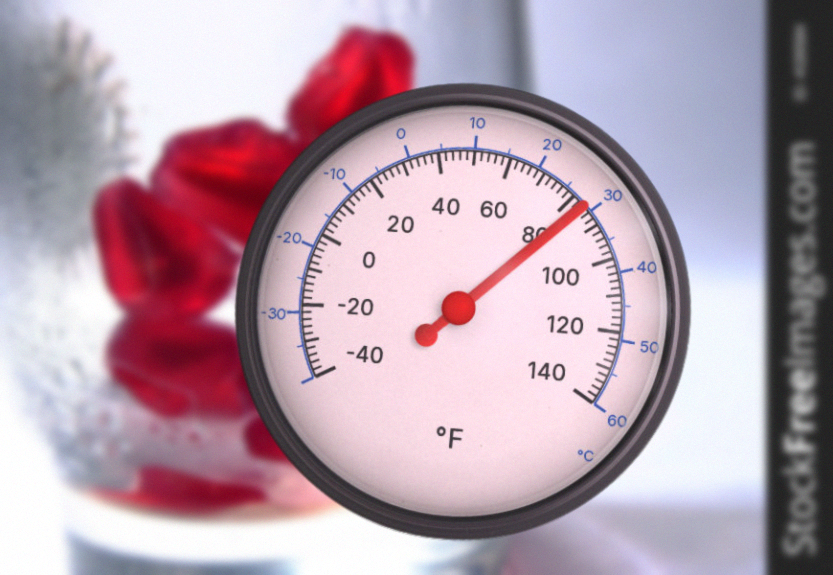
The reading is 84 °F
